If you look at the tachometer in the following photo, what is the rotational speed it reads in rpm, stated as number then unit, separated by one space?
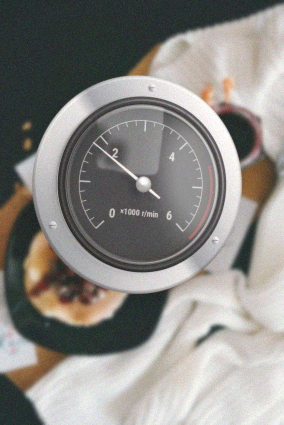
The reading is 1800 rpm
